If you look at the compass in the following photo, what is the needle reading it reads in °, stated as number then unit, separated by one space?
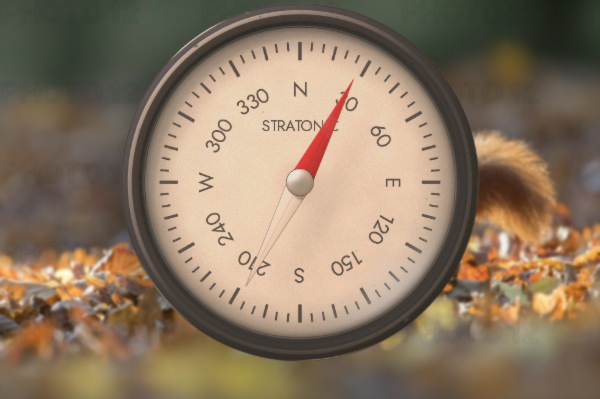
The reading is 27.5 °
